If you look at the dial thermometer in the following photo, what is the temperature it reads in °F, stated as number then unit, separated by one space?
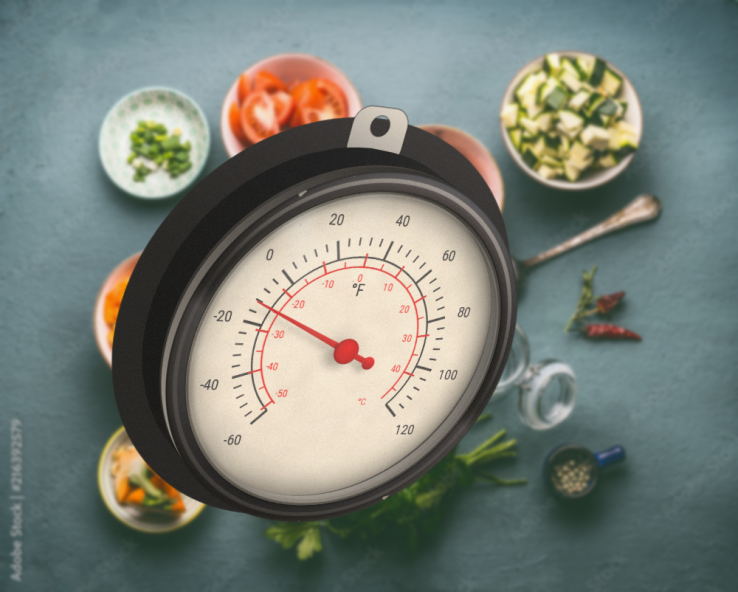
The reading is -12 °F
